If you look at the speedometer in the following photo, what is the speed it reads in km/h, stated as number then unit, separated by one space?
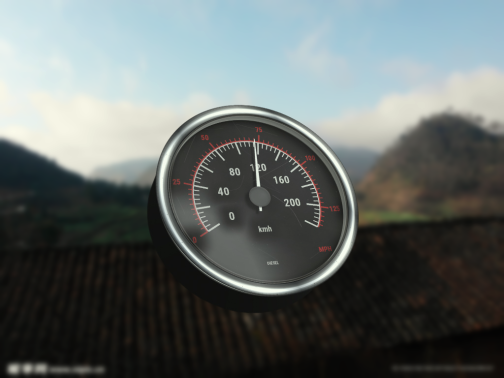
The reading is 116 km/h
